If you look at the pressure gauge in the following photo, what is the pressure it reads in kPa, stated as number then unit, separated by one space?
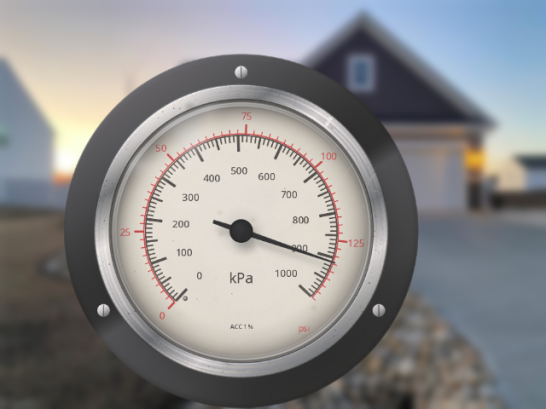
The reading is 910 kPa
